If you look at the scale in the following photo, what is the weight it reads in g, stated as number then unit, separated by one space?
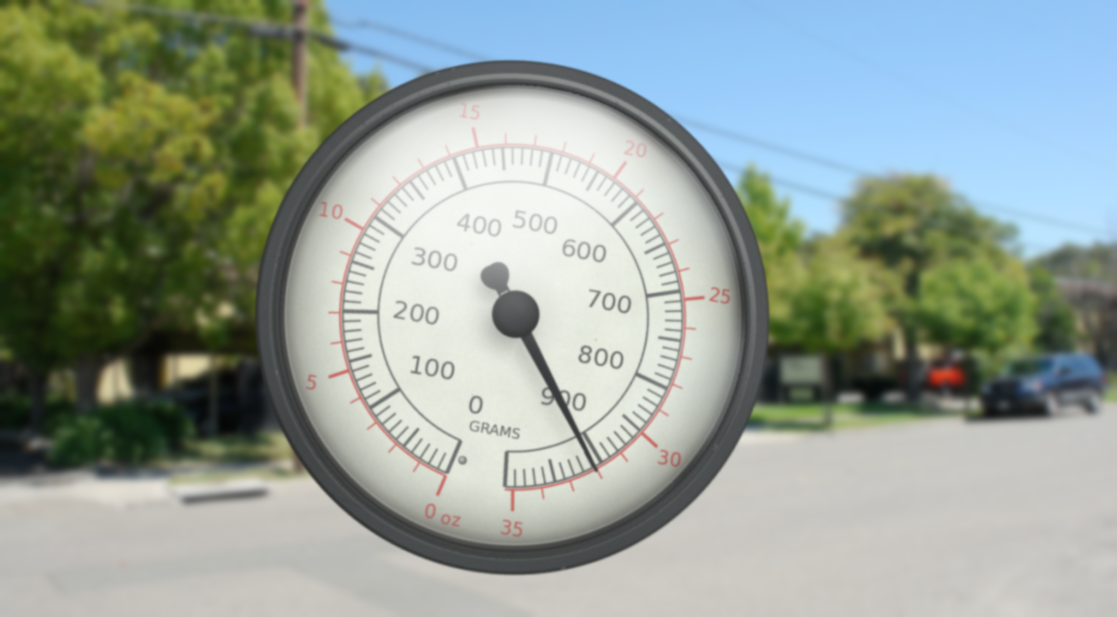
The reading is 910 g
